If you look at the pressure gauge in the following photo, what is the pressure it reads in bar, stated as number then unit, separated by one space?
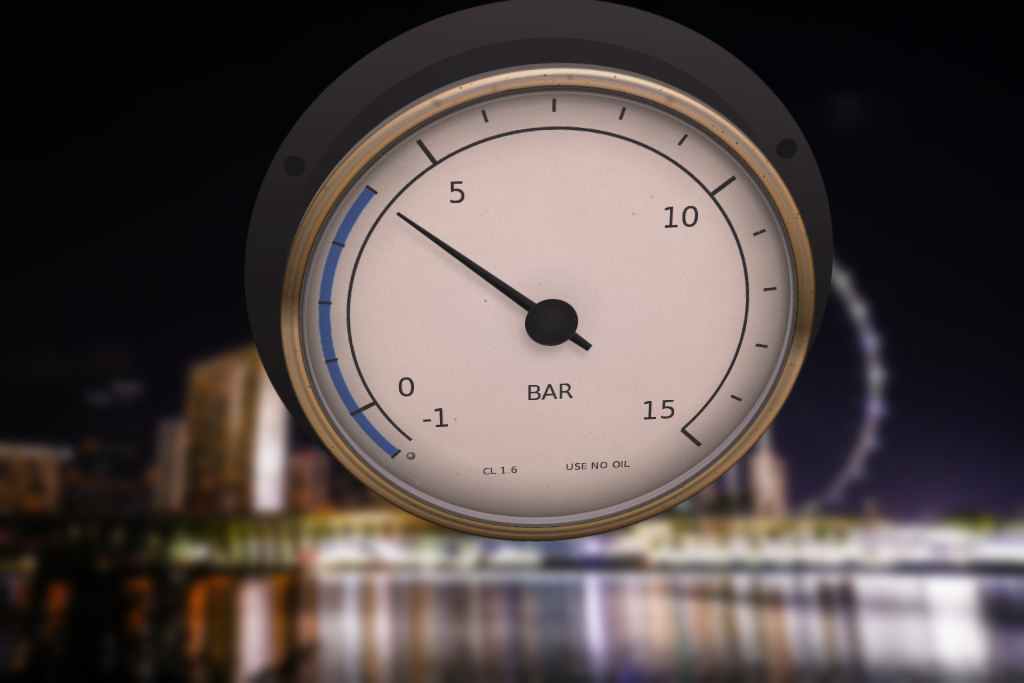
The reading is 4 bar
